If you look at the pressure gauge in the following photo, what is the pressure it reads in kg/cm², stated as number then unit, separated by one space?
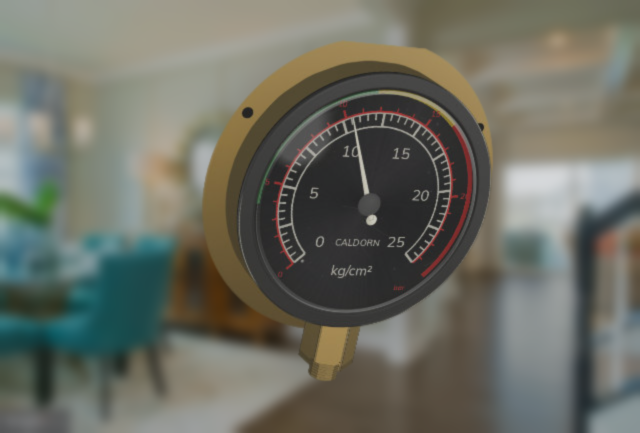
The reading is 10.5 kg/cm²
